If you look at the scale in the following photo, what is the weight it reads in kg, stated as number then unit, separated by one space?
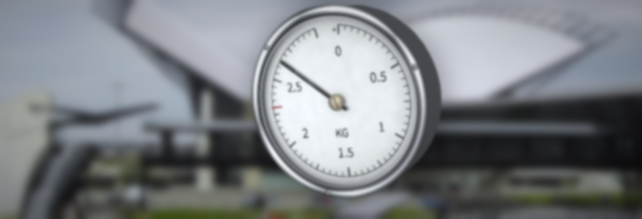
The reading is 2.65 kg
